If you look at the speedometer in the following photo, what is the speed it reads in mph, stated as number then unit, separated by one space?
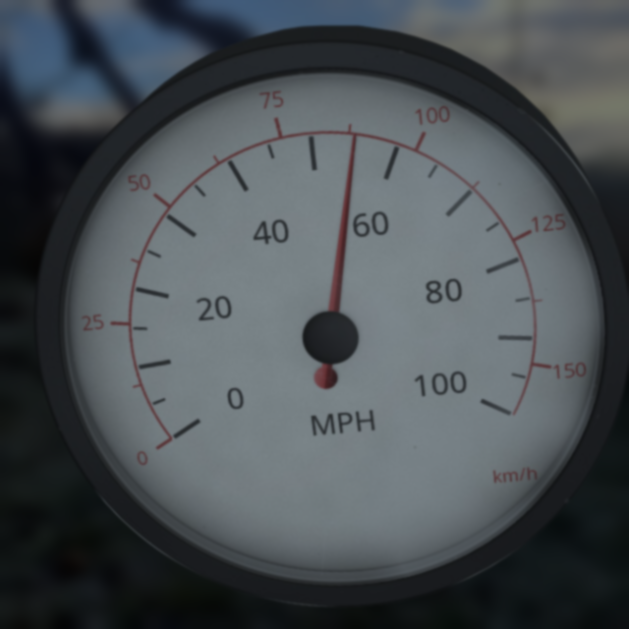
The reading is 55 mph
